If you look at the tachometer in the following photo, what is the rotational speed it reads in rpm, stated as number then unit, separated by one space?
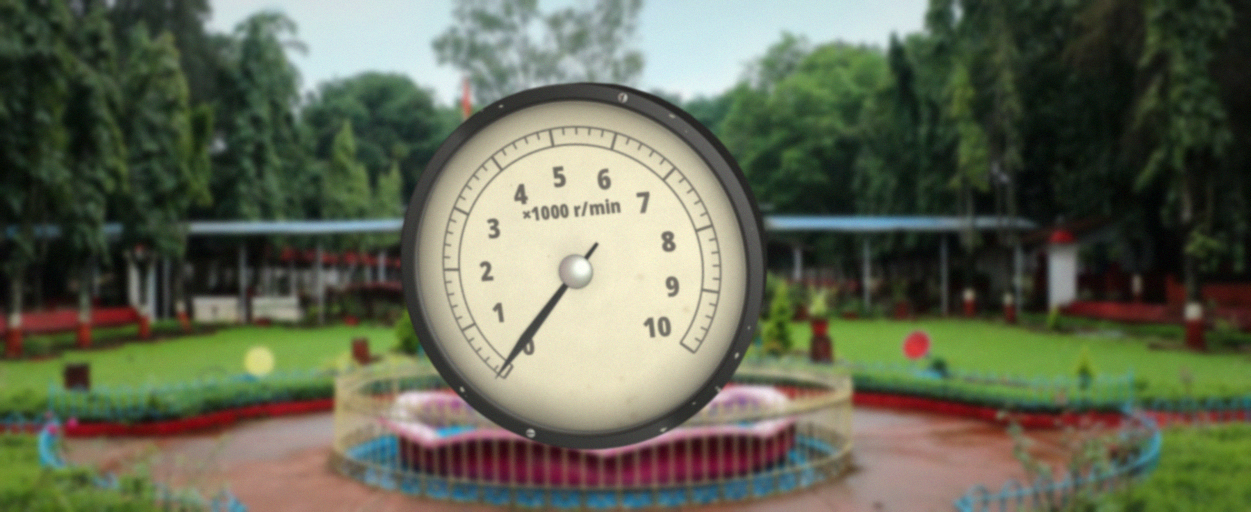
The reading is 100 rpm
